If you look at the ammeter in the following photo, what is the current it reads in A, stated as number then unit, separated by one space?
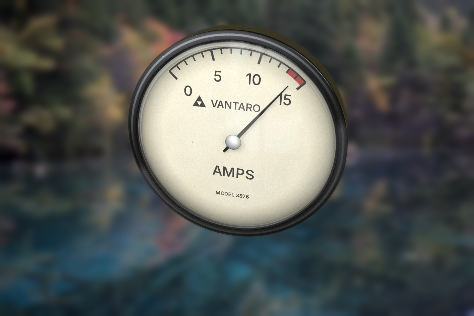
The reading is 14 A
